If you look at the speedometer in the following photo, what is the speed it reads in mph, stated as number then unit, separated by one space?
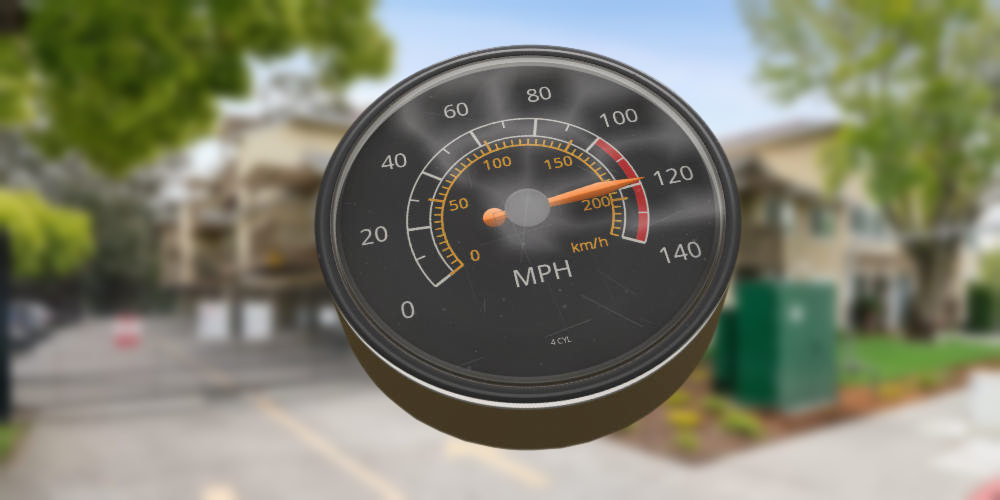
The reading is 120 mph
